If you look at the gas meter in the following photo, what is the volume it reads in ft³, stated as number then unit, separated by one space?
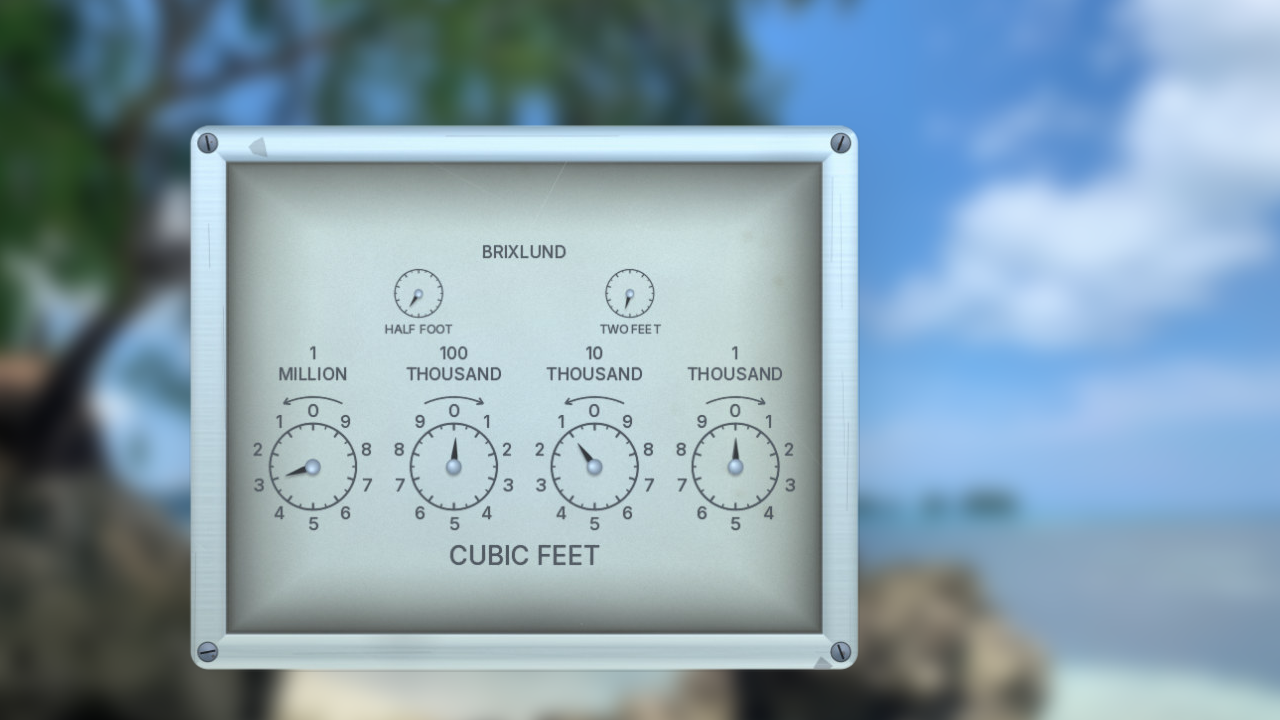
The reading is 301000 ft³
